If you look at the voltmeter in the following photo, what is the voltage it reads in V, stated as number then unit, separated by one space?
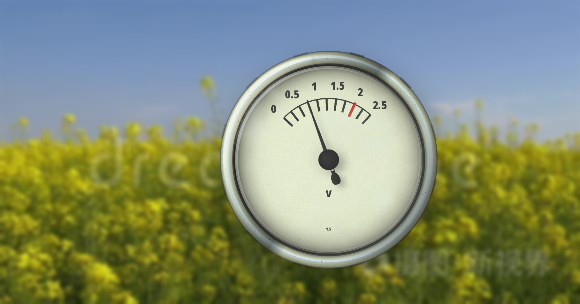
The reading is 0.75 V
